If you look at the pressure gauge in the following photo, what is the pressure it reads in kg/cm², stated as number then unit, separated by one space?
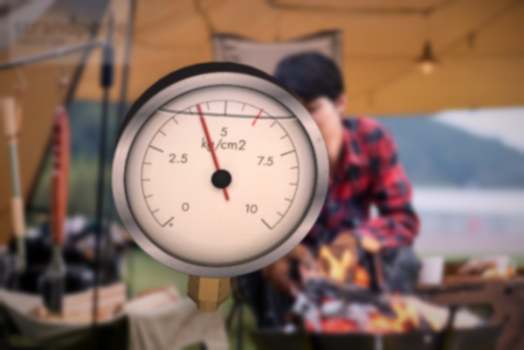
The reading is 4.25 kg/cm²
